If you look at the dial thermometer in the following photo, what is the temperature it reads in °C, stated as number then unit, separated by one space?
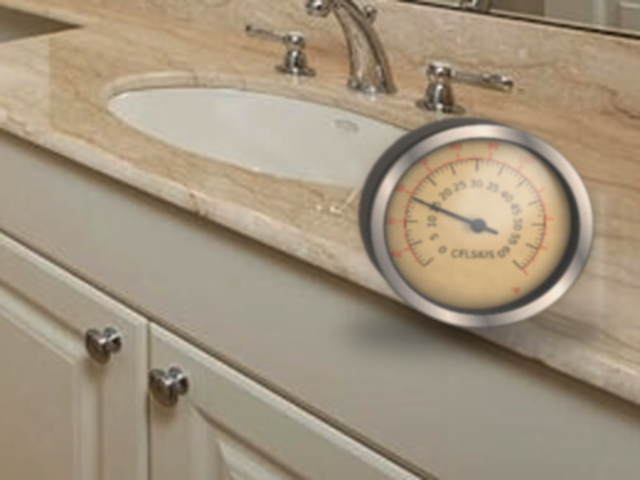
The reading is 15 °C
